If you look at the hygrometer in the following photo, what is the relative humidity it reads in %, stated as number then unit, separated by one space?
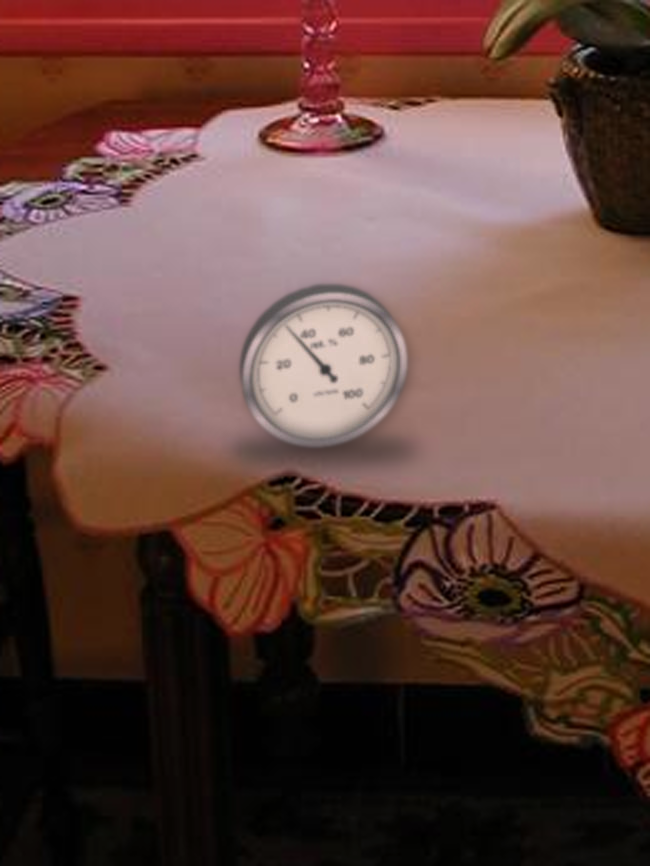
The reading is 35 %
